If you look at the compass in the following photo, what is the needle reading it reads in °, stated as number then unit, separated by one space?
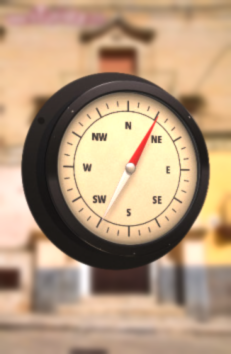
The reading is 30 °
